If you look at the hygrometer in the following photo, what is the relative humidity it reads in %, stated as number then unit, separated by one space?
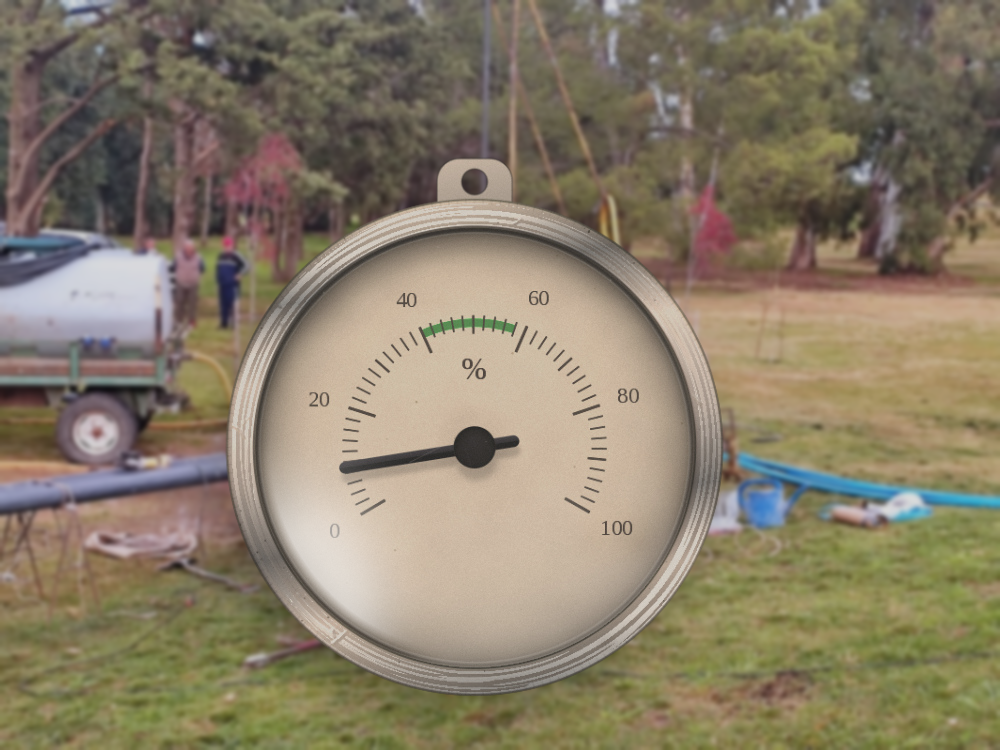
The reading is 9 %
